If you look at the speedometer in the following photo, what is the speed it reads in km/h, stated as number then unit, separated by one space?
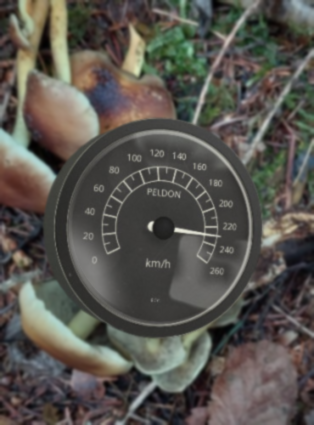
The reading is 230 km/h
